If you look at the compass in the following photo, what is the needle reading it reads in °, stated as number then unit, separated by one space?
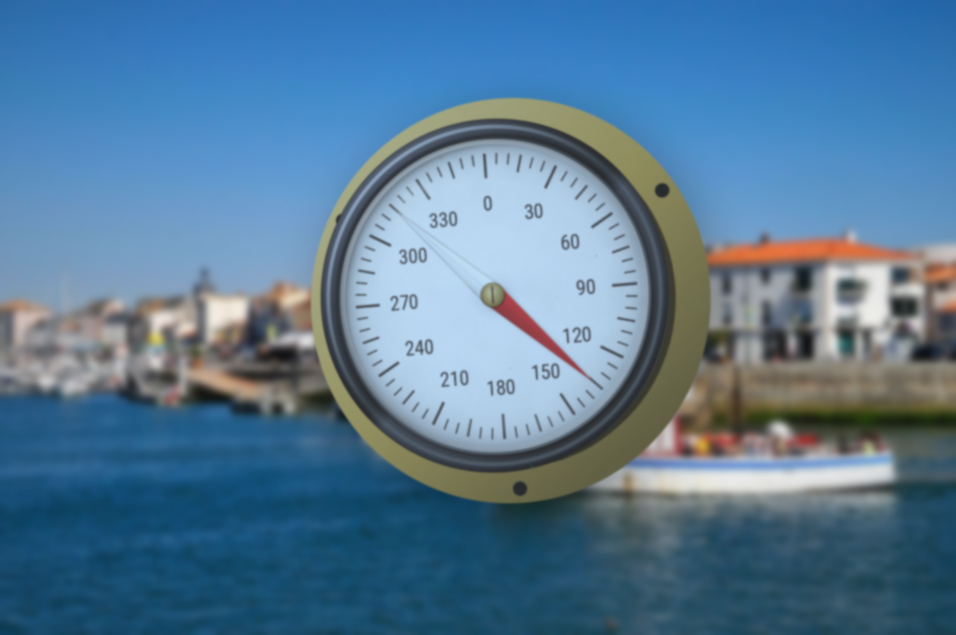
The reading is 135 °
